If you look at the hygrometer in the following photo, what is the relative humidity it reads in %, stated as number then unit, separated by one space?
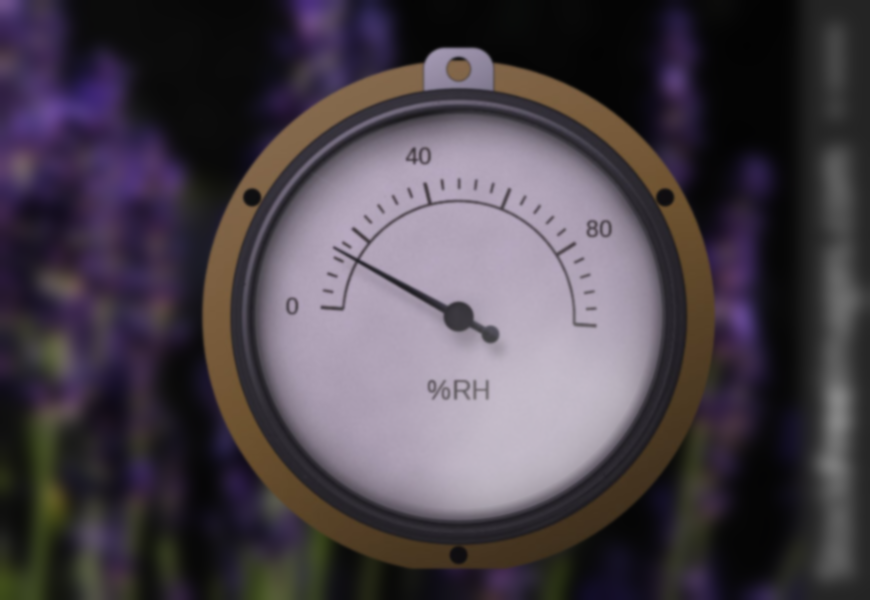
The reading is 14 %
